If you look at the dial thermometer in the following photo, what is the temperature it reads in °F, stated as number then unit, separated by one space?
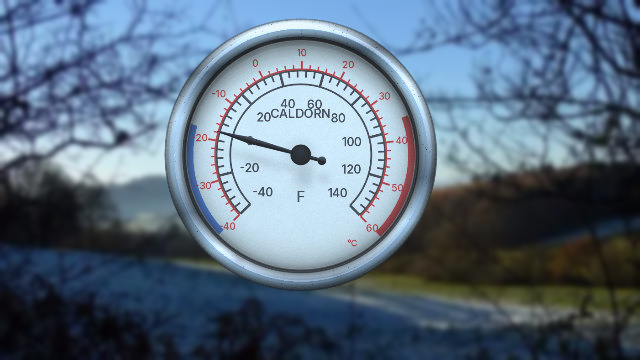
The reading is 0 °F
